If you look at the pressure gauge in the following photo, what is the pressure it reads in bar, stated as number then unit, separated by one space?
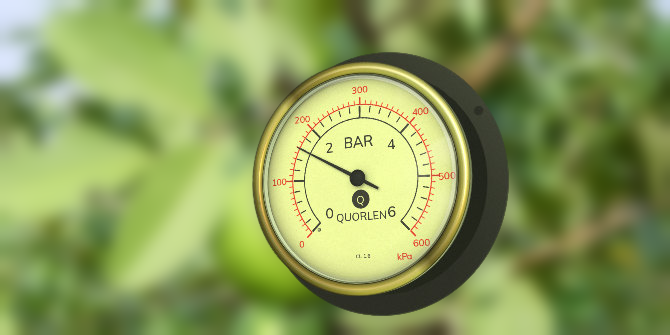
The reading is 1.6 bar
